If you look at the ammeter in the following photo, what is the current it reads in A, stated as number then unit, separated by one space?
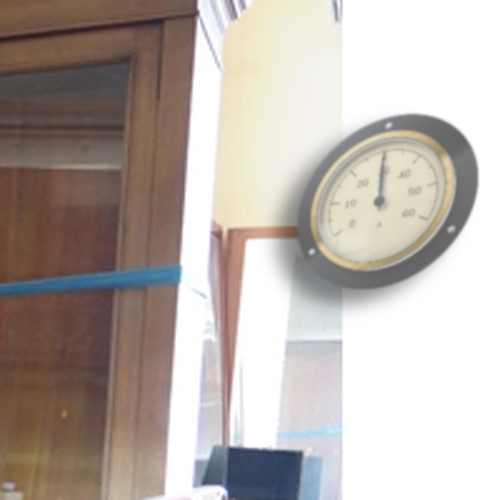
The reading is 30 A
